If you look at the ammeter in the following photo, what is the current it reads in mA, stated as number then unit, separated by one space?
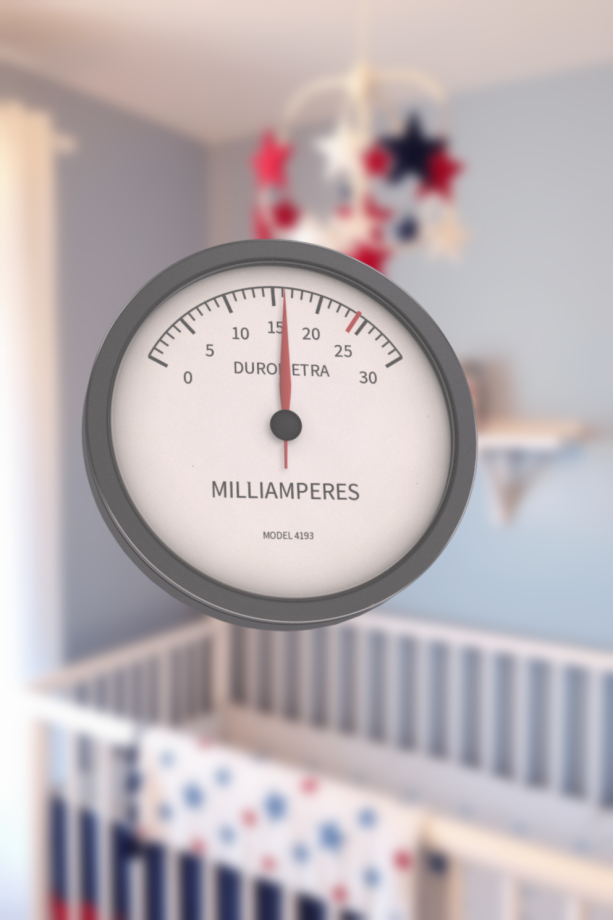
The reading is 16 mA
